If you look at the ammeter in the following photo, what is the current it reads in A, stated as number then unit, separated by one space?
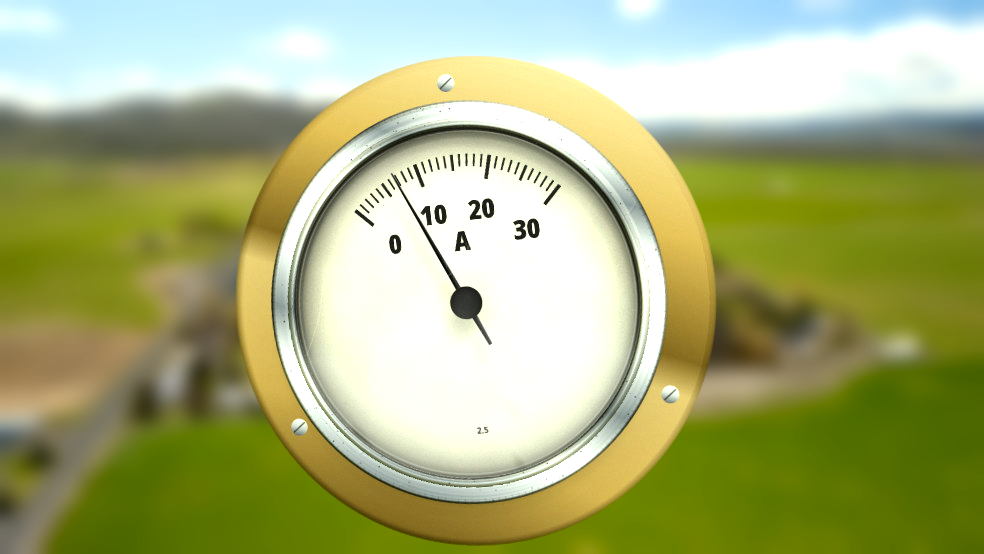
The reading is 7 A
